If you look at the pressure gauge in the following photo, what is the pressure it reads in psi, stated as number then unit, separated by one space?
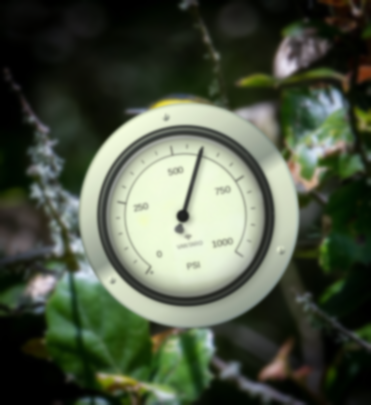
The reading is 600 psi
